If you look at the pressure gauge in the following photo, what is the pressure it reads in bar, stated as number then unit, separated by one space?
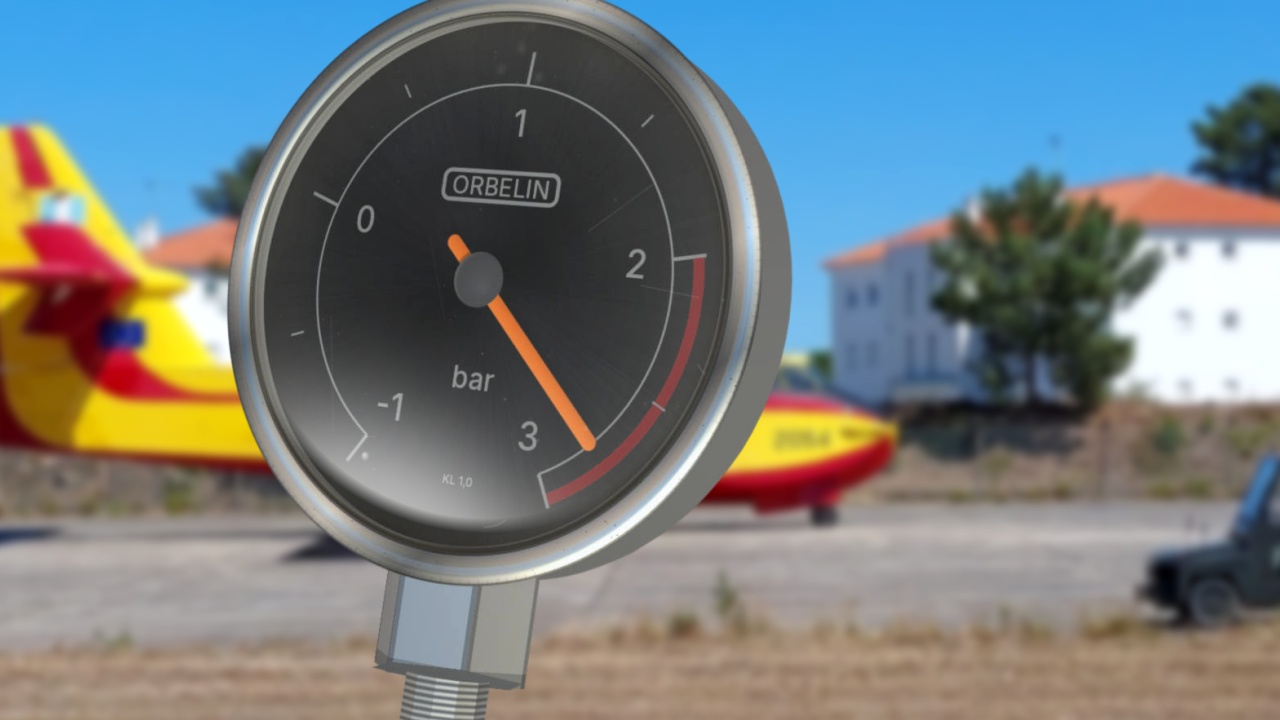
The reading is 2.75 bar
